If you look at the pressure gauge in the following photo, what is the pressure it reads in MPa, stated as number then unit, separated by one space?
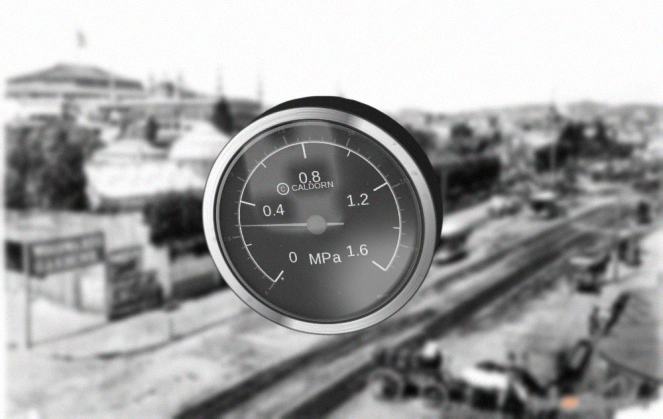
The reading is 0.3 MPa
